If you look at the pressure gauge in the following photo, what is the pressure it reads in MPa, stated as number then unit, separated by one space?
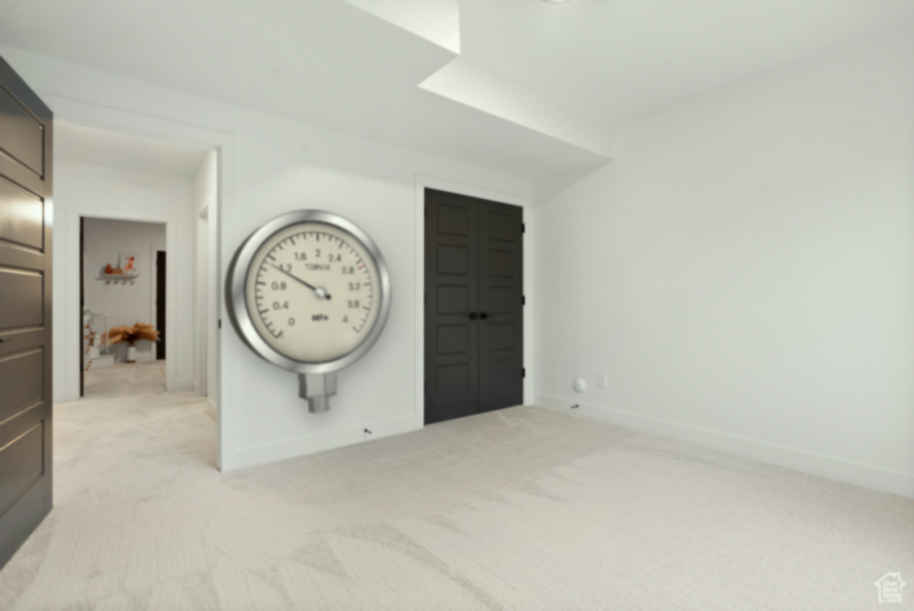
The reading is 1.1 MPa
